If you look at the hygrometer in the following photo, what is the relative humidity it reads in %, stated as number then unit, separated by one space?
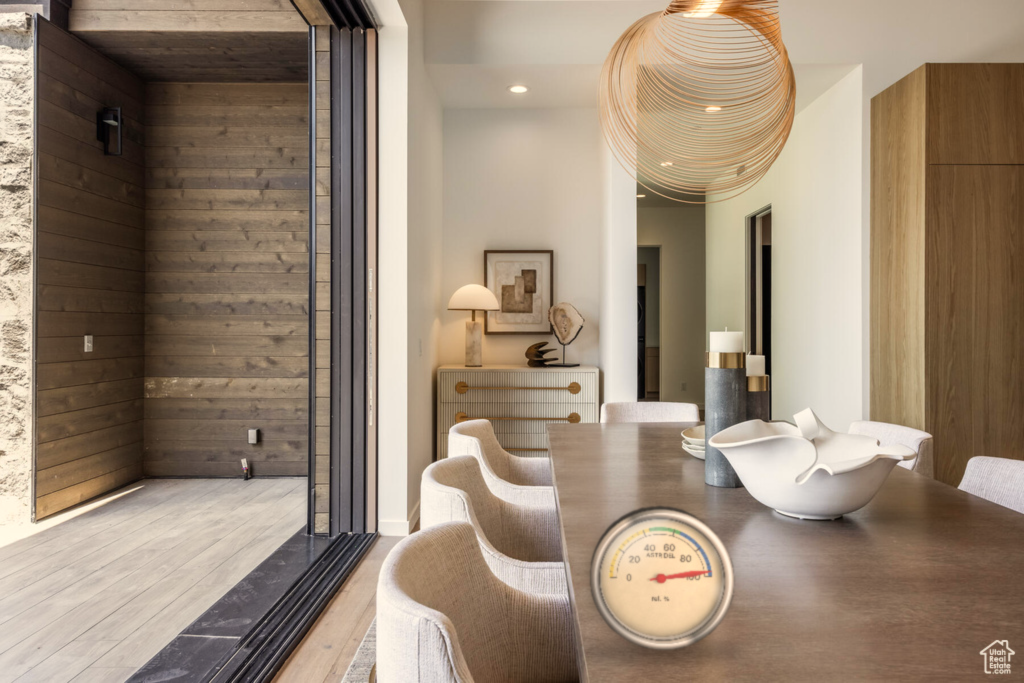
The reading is 96 %
